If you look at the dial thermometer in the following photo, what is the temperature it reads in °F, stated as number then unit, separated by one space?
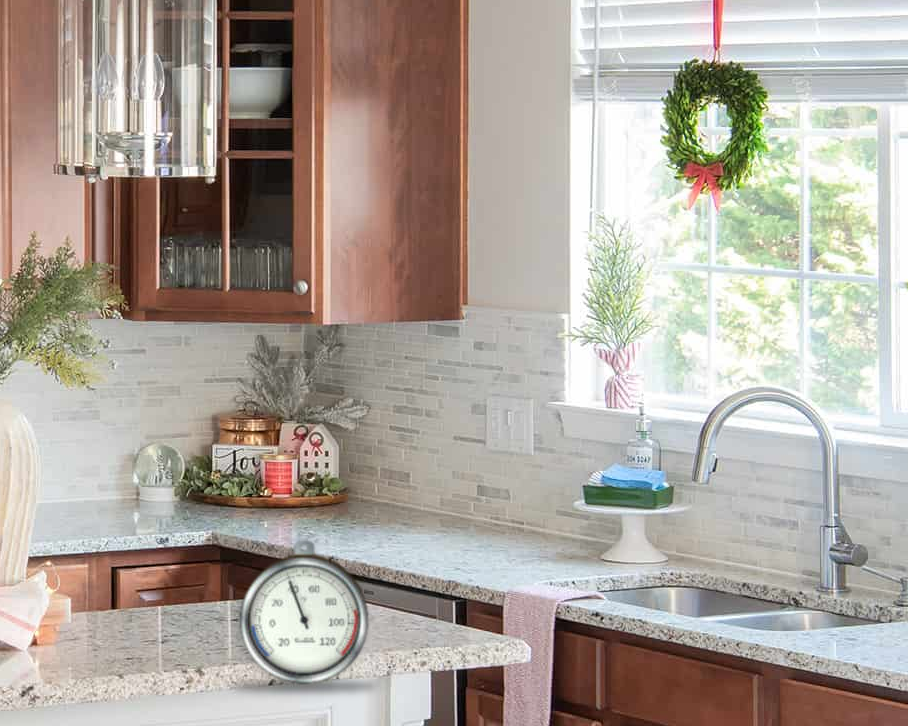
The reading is 40 °F
